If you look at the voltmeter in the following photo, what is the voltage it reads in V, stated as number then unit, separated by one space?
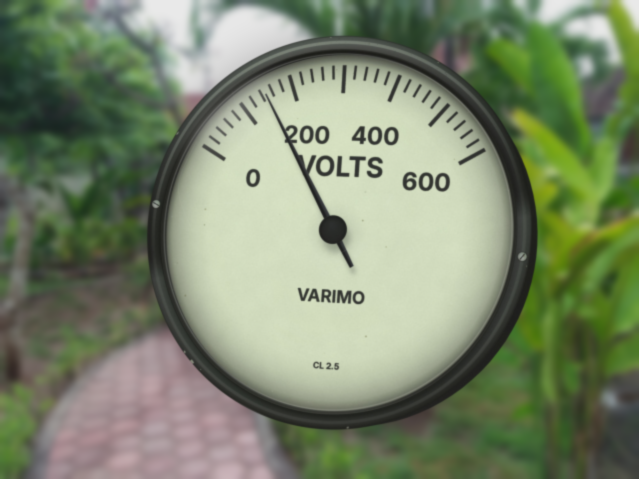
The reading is 150 V
